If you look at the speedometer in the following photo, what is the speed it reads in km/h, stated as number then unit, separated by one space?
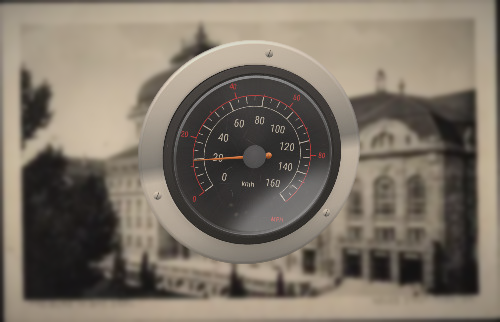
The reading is 20 km/h
